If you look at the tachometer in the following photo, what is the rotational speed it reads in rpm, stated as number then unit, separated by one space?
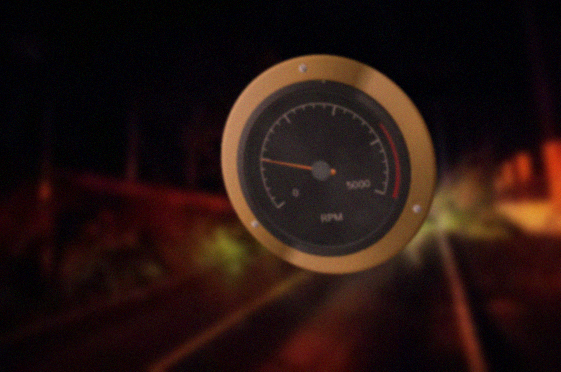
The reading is 1000 rpm
